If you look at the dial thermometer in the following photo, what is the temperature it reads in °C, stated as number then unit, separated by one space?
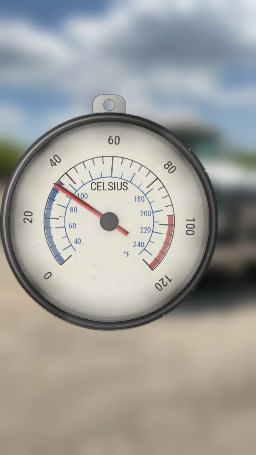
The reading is 34 °C
